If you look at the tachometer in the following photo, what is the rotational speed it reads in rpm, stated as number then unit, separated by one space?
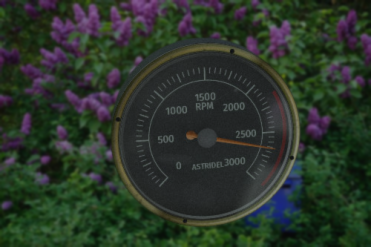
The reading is 2650 rpm
